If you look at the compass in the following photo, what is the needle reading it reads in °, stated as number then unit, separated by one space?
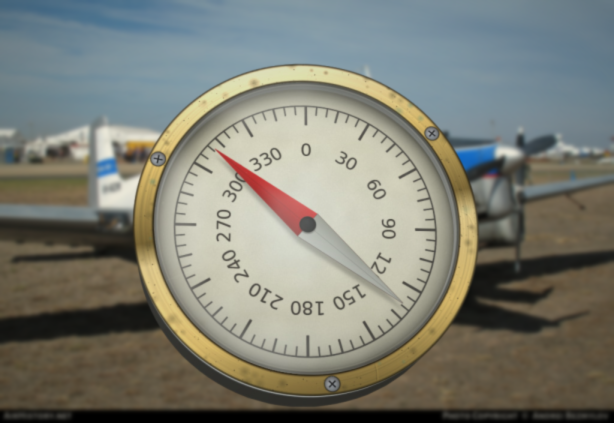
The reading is 310 °
